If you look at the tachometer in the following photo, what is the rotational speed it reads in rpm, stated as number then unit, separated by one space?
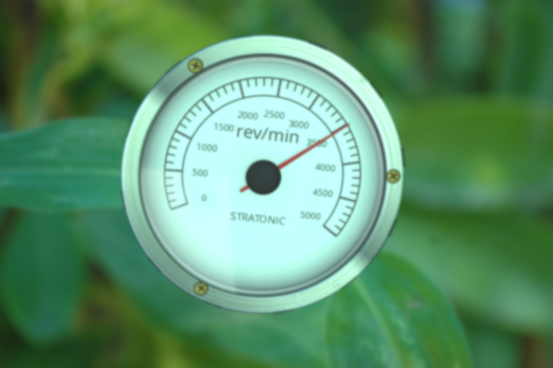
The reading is 3500 rpm
